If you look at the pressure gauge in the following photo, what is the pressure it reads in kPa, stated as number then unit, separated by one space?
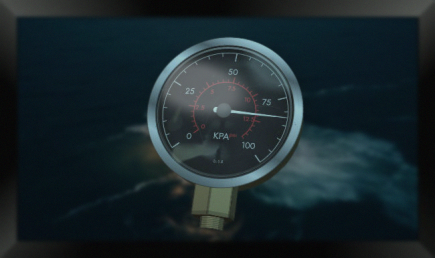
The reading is 82.5 kPa
